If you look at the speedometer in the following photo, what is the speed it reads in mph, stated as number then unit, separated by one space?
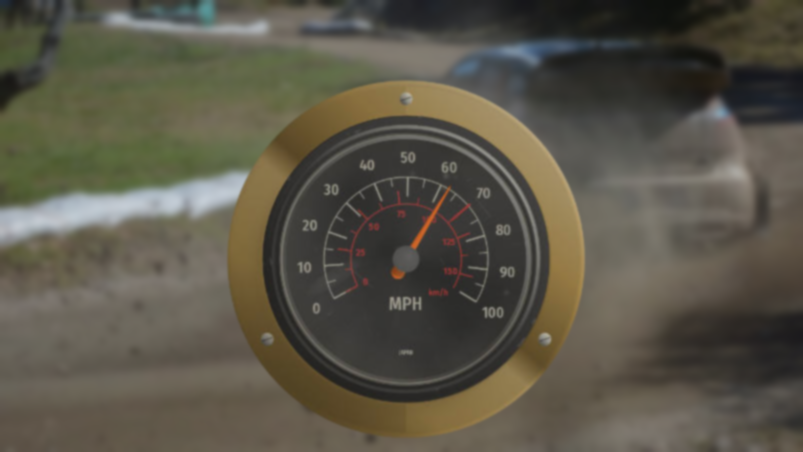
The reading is 62.5 mph
